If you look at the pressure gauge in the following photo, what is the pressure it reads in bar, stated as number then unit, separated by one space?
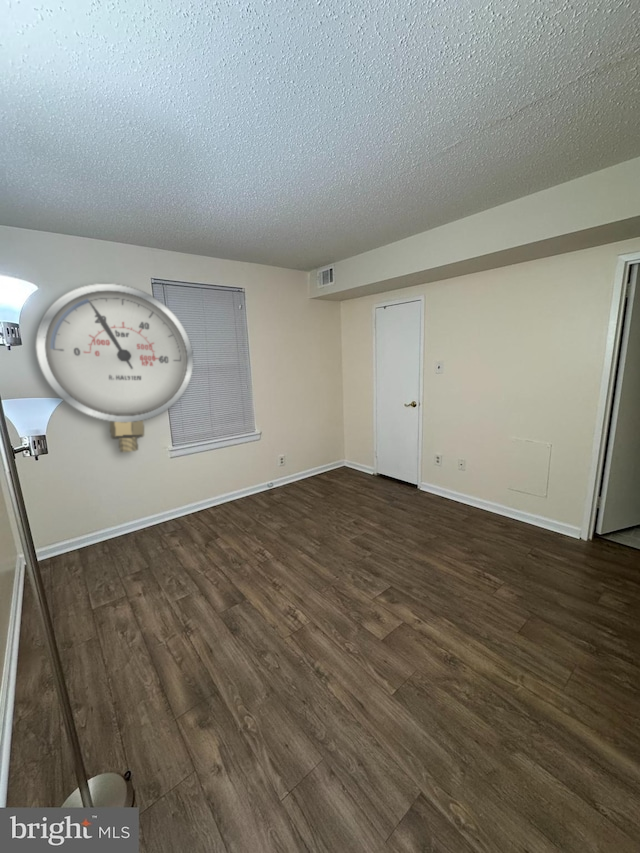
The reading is 20 bar
